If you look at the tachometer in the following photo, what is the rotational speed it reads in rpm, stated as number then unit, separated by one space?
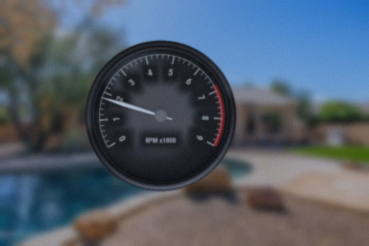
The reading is 1800 rpm
